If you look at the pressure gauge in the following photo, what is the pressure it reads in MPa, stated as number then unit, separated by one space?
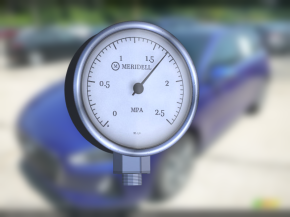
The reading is 1.65 MPa
